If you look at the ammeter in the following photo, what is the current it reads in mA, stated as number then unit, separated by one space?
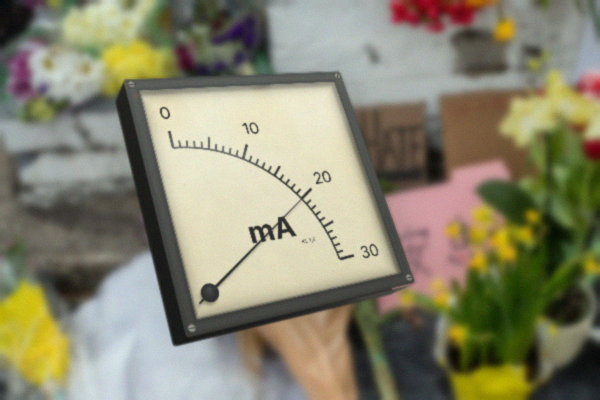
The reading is 20 mA
